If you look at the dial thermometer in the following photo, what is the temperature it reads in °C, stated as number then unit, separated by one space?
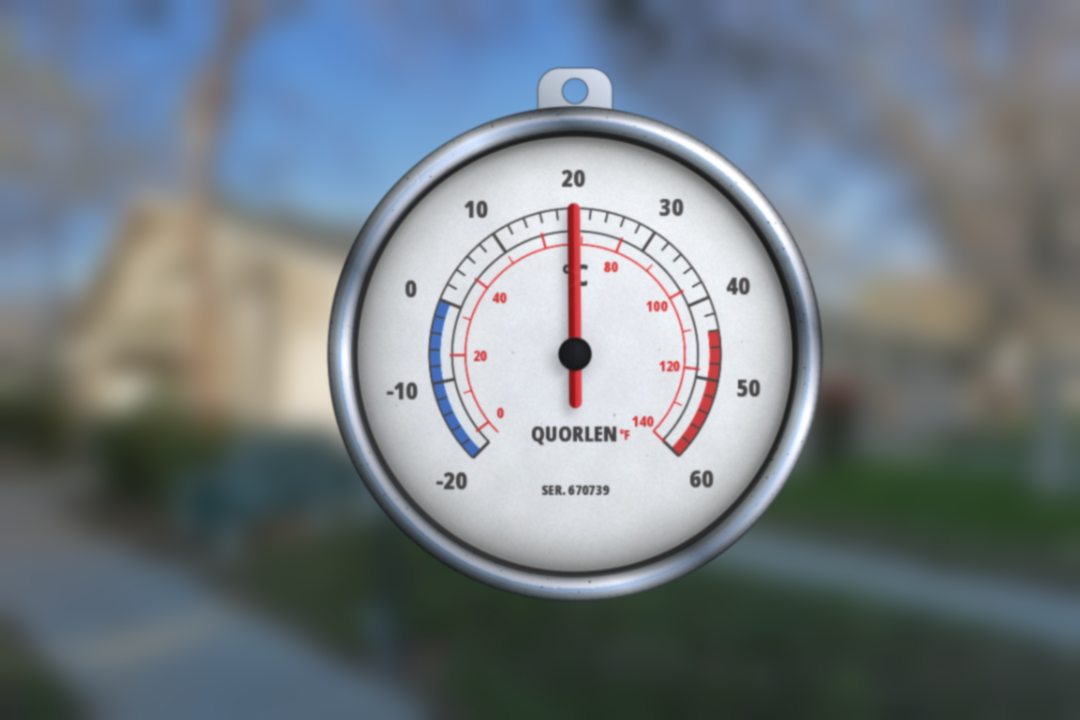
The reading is 20 °C
